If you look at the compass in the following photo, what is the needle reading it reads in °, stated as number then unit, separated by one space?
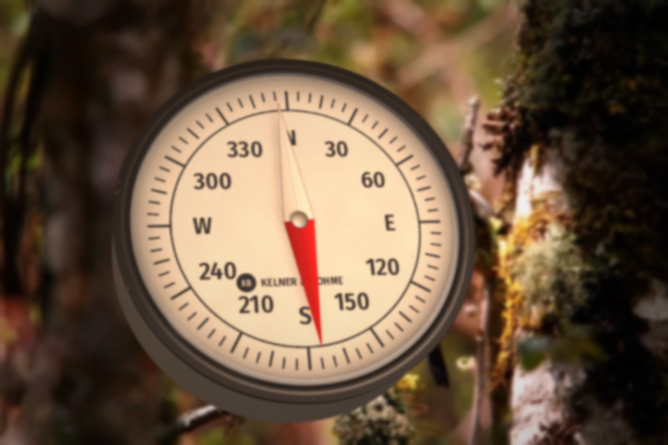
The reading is 175 °
